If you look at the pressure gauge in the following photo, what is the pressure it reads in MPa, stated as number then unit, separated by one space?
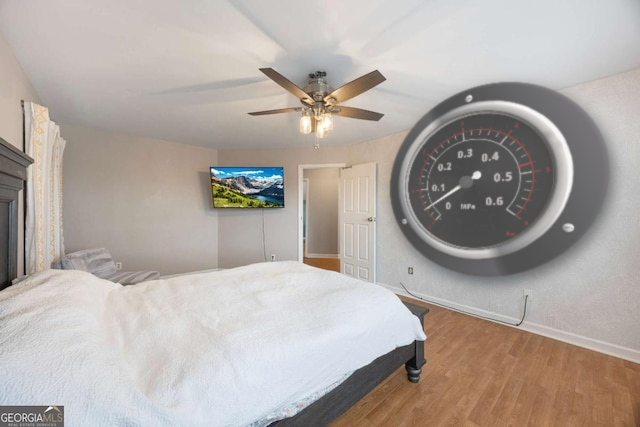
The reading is 0.04 MPa
